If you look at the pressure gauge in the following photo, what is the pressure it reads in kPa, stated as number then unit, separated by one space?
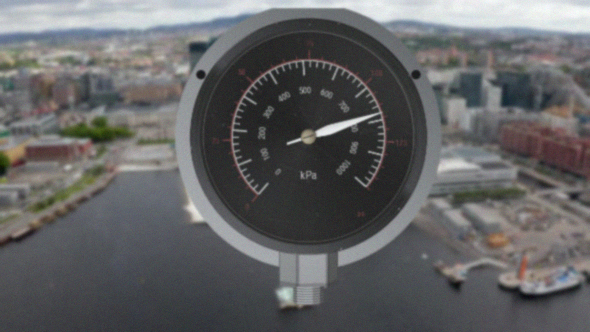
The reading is 780 kPa
